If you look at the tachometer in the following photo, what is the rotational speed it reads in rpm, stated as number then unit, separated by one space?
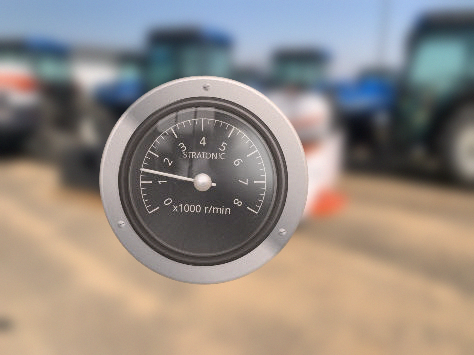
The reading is 1400 rpm
